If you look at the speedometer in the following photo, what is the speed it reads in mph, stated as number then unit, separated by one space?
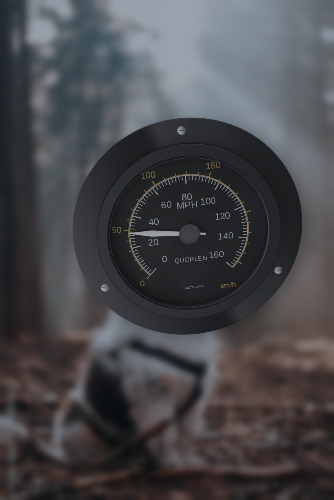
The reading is 30 mph
